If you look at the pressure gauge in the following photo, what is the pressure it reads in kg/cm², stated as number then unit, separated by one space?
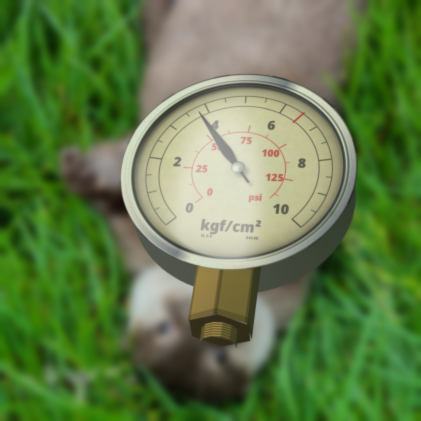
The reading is 3.75 kg/cm²
